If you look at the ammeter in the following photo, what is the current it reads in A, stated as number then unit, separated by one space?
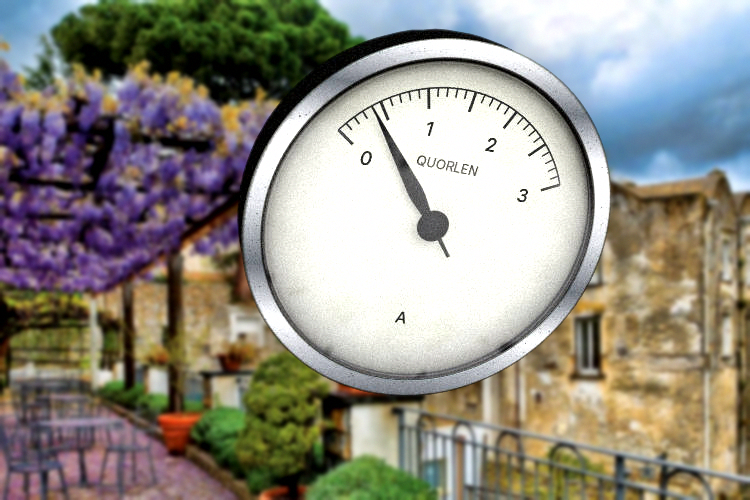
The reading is 0.4 A
